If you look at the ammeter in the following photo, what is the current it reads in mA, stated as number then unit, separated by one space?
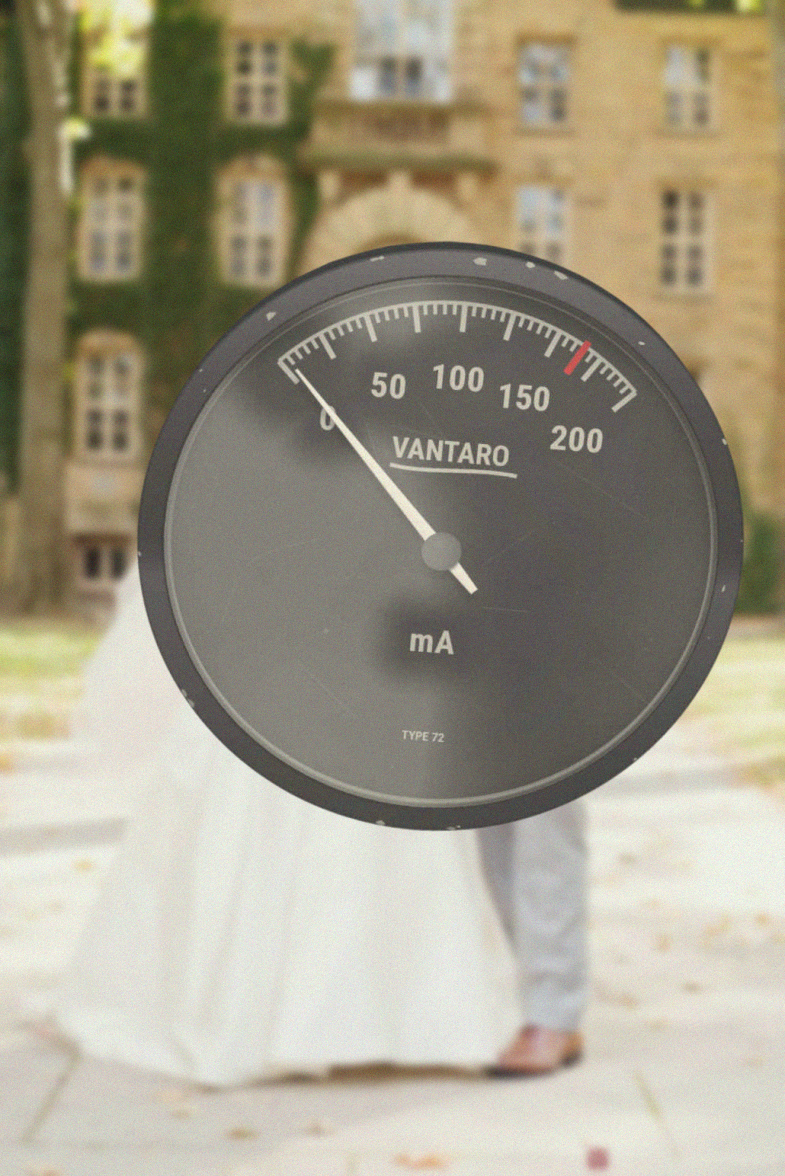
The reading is 5 mA
